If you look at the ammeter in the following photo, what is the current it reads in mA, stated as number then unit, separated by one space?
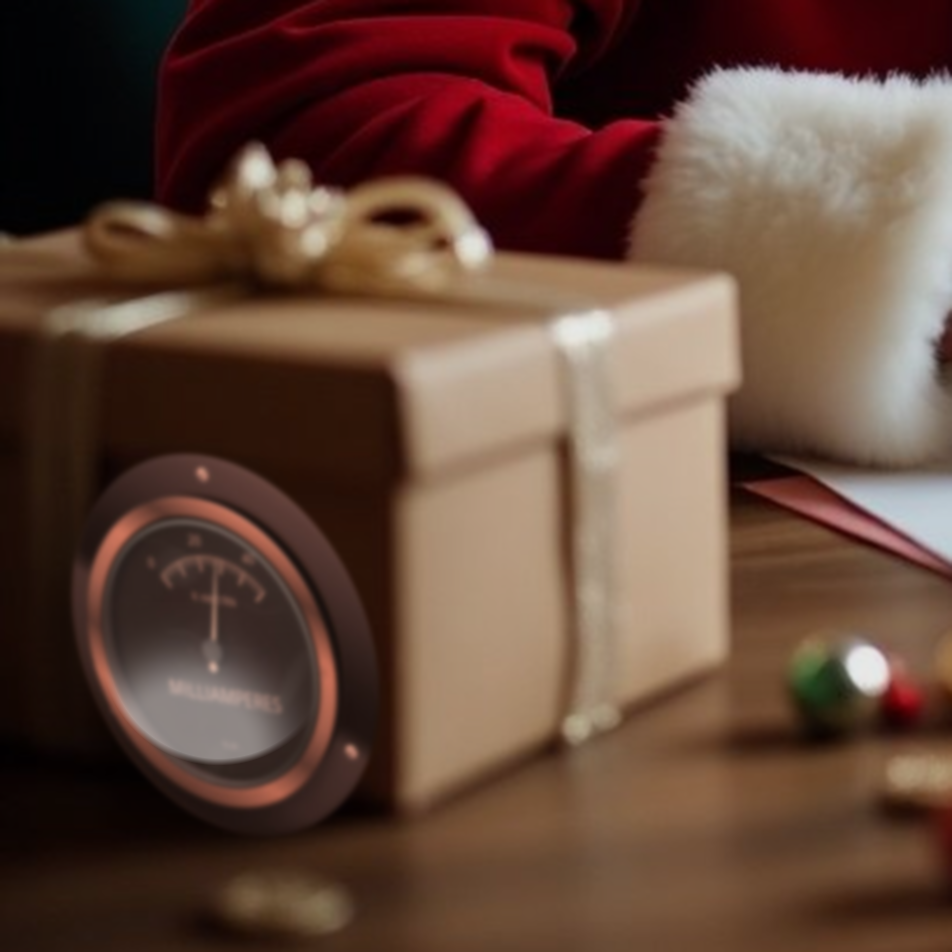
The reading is 30 mA
